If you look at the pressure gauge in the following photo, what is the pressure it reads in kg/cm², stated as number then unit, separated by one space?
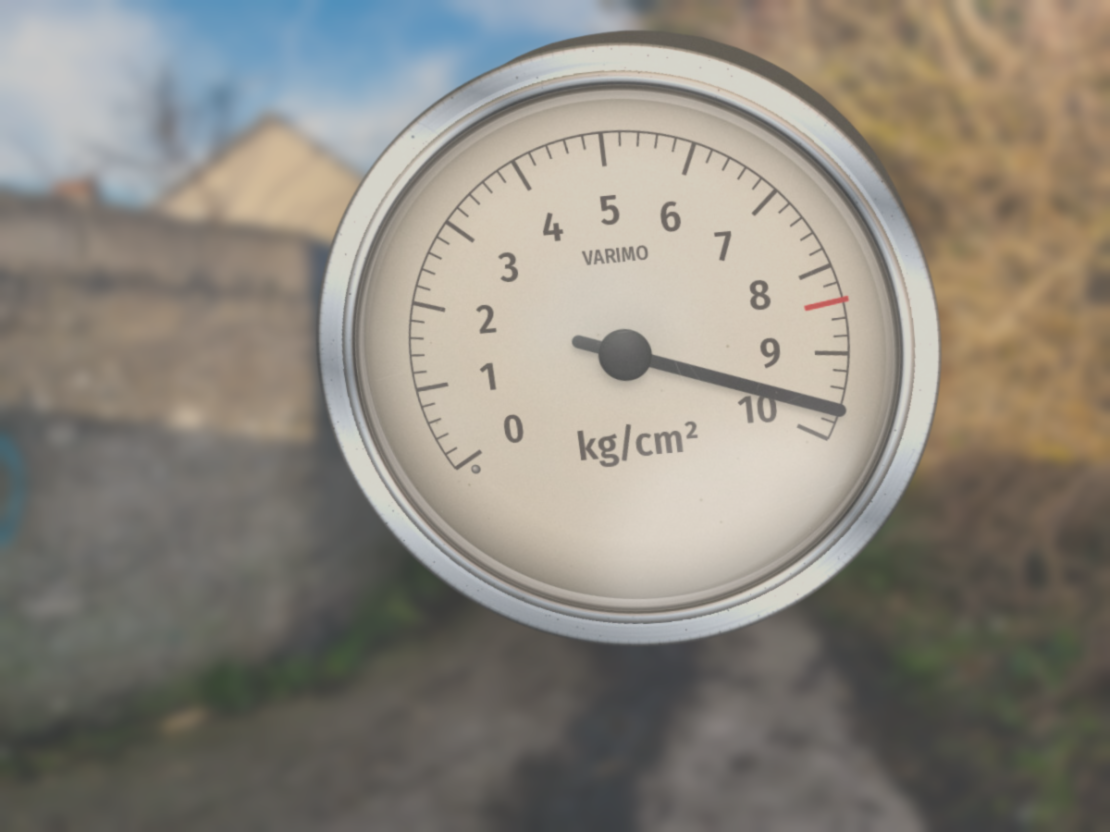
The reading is 9.6 kg/cm²
